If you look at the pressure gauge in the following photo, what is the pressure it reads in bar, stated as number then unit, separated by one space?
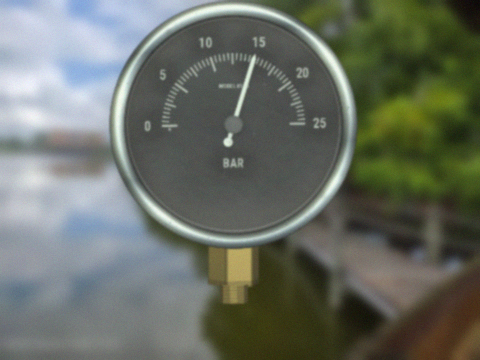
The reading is 15 bar
